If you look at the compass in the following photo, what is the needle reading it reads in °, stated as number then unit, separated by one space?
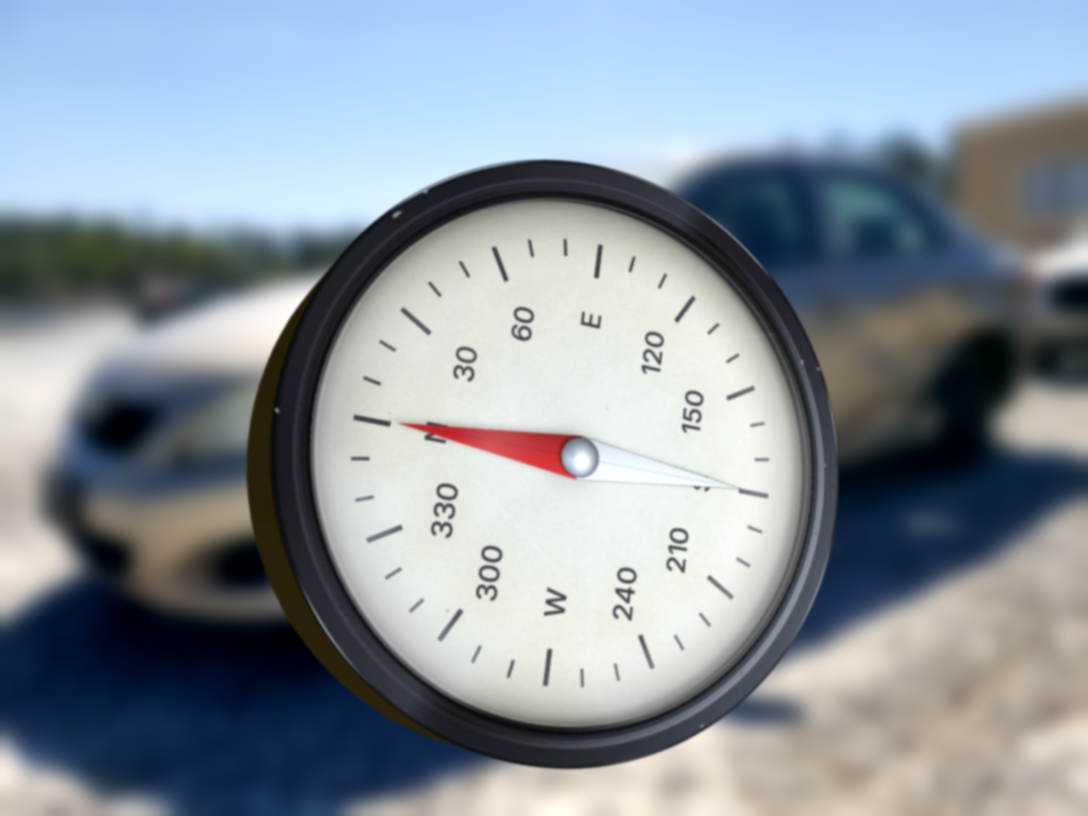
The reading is 0 °
